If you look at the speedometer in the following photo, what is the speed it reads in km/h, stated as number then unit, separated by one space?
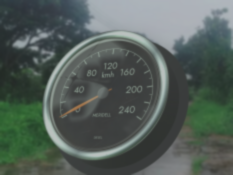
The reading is 0 km/h
